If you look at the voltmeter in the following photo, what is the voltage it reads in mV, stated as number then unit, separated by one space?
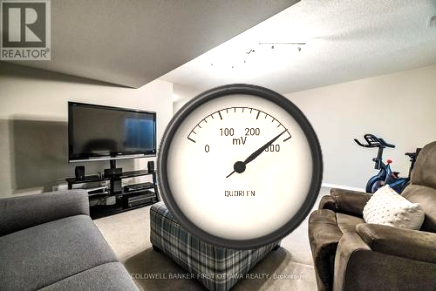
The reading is 280 mV
